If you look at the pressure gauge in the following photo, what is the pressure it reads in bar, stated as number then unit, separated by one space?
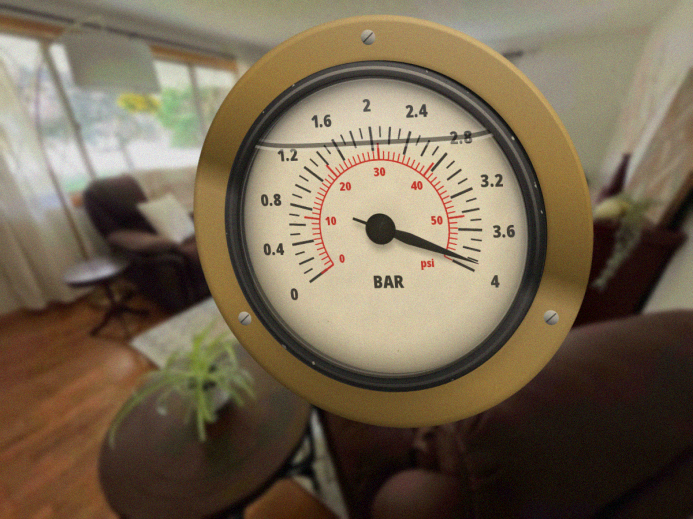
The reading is 3.9 bar
